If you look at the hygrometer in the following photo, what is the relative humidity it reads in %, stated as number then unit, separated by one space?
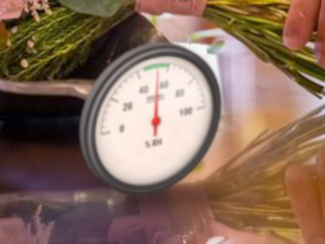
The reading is 52 %
